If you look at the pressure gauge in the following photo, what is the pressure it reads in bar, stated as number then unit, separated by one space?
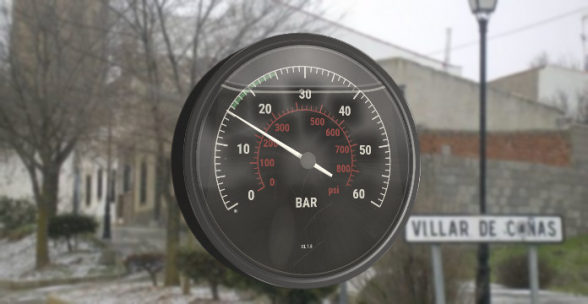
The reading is 15 bar
